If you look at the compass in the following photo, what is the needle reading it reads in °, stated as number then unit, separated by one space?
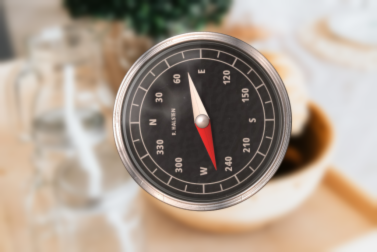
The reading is 255 °
